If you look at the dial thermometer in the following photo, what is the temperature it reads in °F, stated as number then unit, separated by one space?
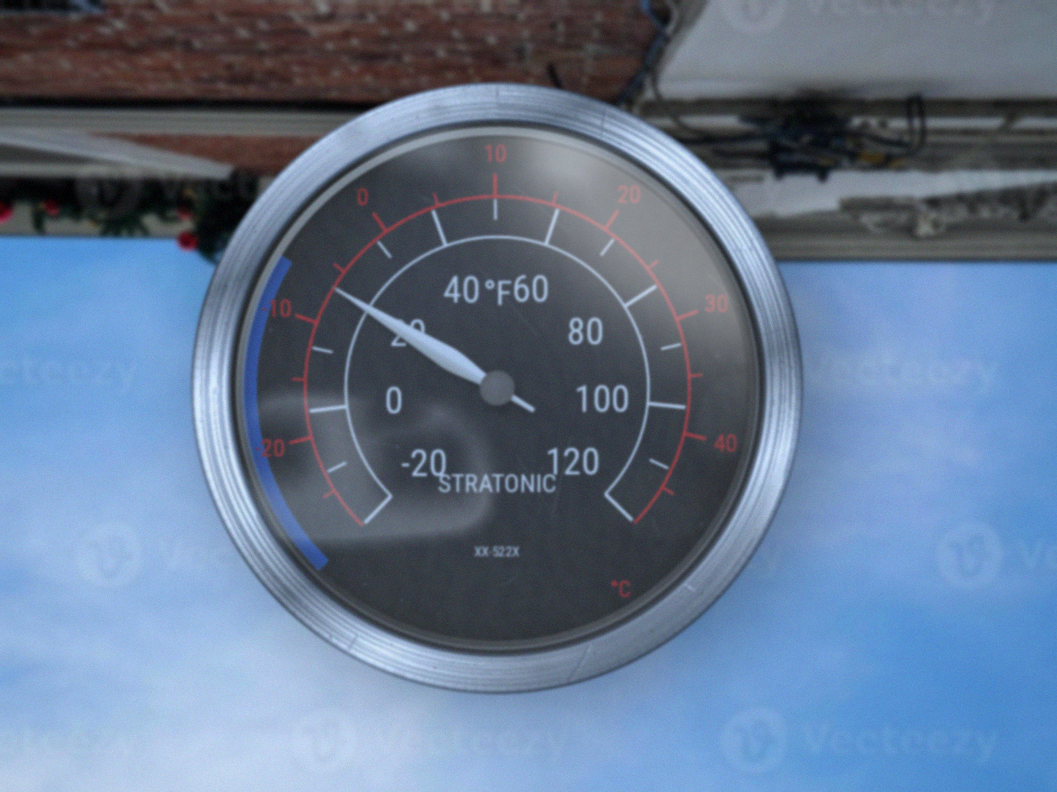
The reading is 20 °F
